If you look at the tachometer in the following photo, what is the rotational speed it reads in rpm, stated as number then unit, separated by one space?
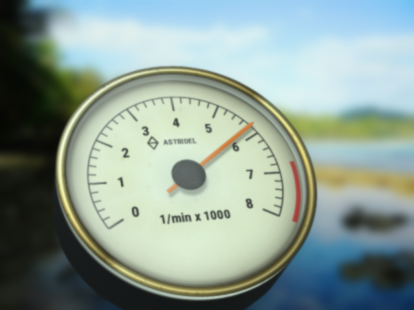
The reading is 5800 rpm
